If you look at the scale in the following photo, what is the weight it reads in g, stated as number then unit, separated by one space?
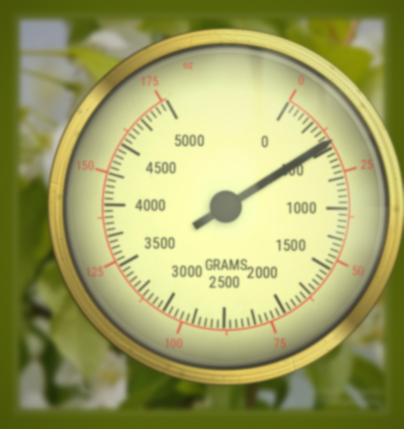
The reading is 450 g
